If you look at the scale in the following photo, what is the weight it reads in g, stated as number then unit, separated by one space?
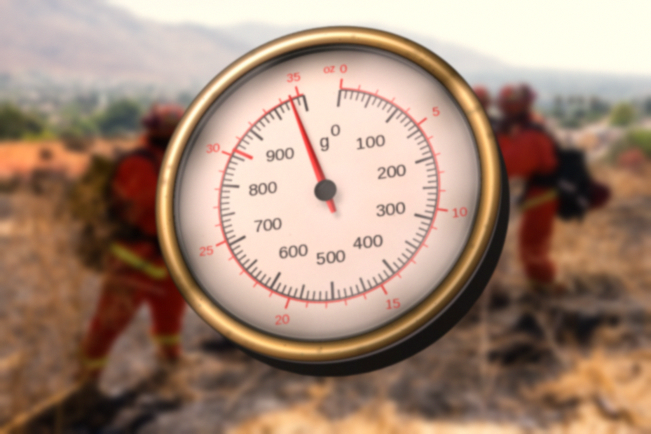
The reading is 980 g
